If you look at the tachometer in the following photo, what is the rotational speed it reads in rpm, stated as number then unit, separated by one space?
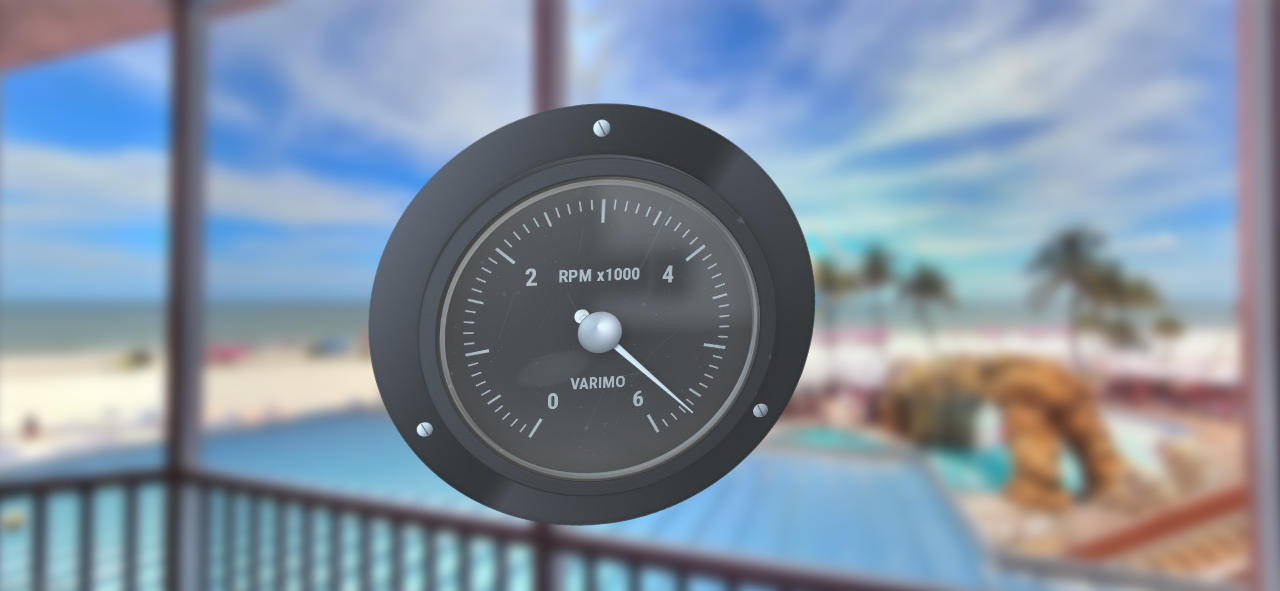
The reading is 5650 rpm
